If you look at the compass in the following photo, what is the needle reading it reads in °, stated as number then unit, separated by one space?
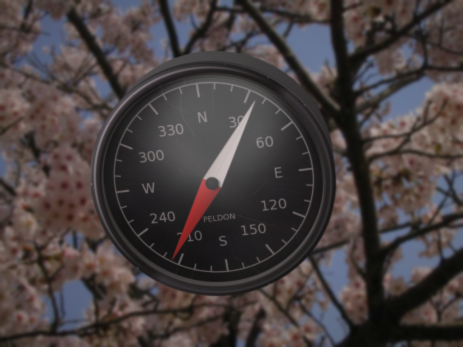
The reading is 215 °
